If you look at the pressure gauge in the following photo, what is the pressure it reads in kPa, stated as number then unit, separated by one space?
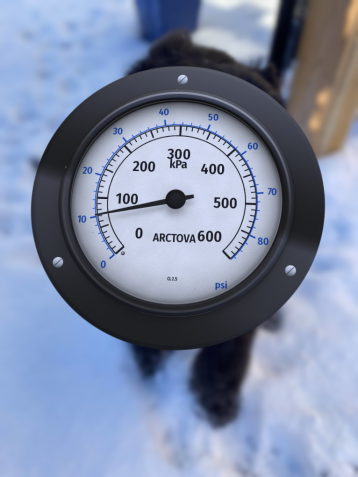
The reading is 70 kPa
